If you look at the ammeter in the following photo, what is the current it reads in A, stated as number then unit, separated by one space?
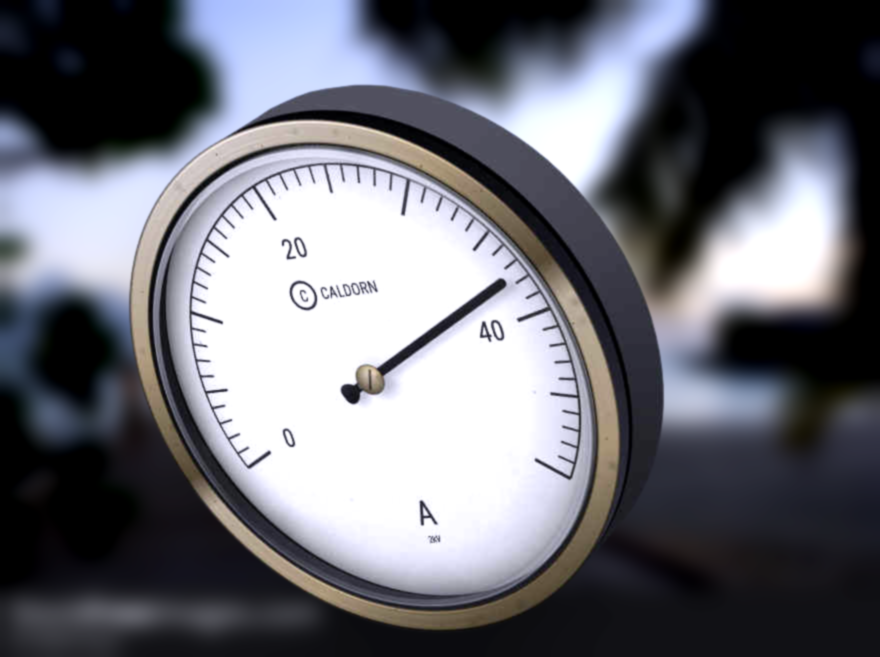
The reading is 37.5 A
